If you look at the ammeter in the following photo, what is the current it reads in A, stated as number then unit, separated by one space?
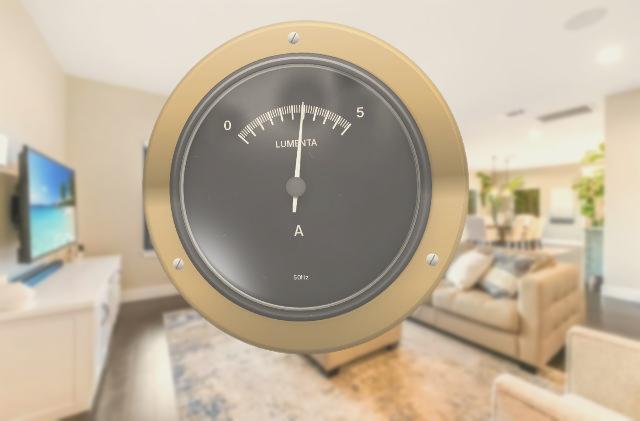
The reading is 3 A
